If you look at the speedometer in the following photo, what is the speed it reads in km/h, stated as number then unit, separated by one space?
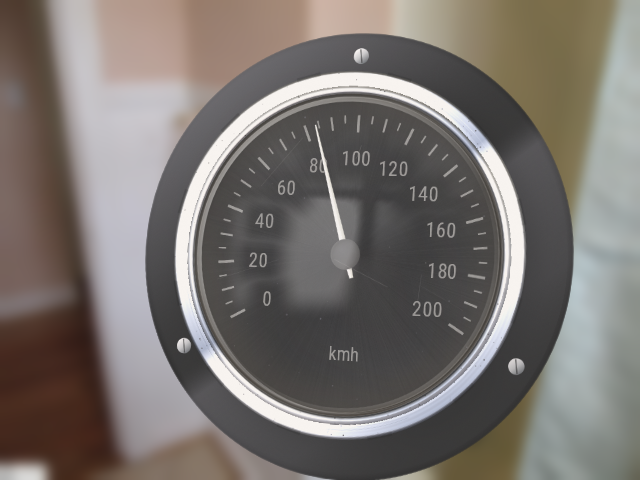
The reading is 85 km/h
